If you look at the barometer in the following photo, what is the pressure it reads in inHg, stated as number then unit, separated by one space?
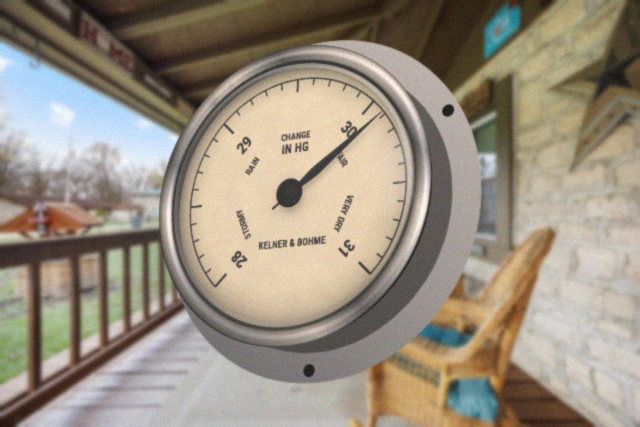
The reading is 30.1 inHg
